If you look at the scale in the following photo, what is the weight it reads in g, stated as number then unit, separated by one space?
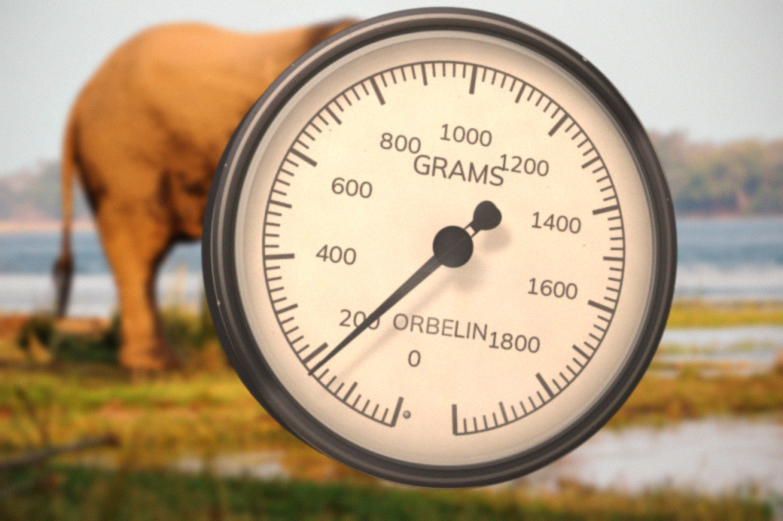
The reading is 180 g
